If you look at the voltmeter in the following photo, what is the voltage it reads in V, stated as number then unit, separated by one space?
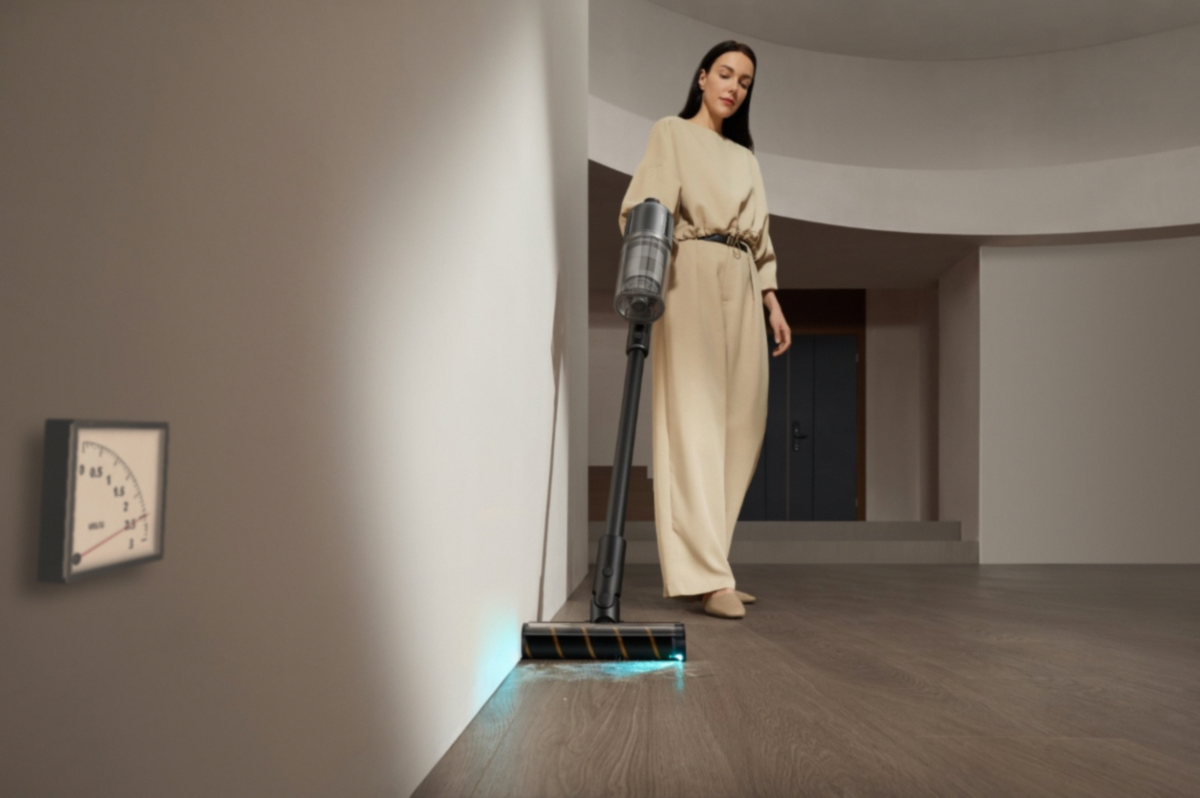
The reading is 2.5 V
